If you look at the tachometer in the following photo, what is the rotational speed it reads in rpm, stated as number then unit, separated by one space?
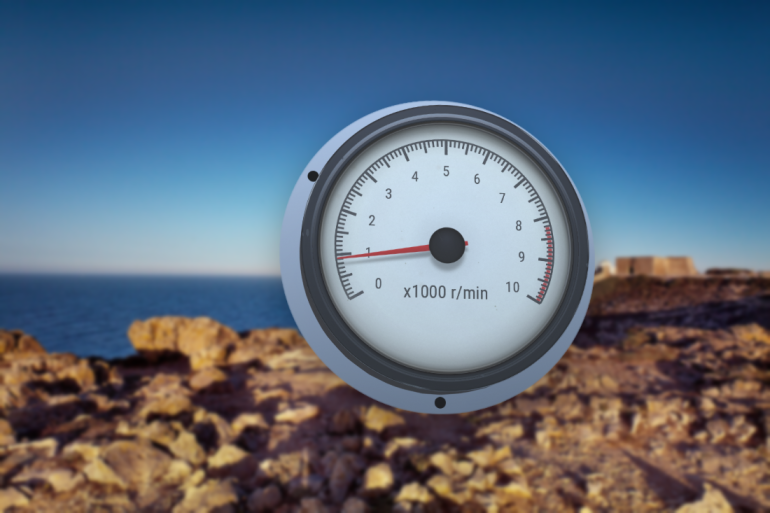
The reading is 900 rpm
